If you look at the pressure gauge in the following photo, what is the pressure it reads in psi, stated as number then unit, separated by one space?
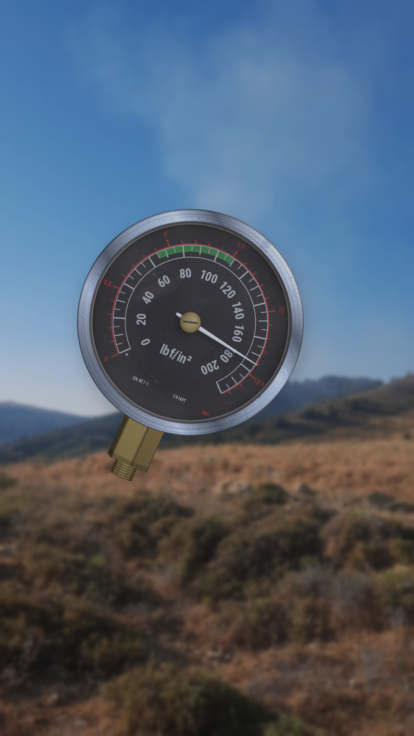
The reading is 175 psi
